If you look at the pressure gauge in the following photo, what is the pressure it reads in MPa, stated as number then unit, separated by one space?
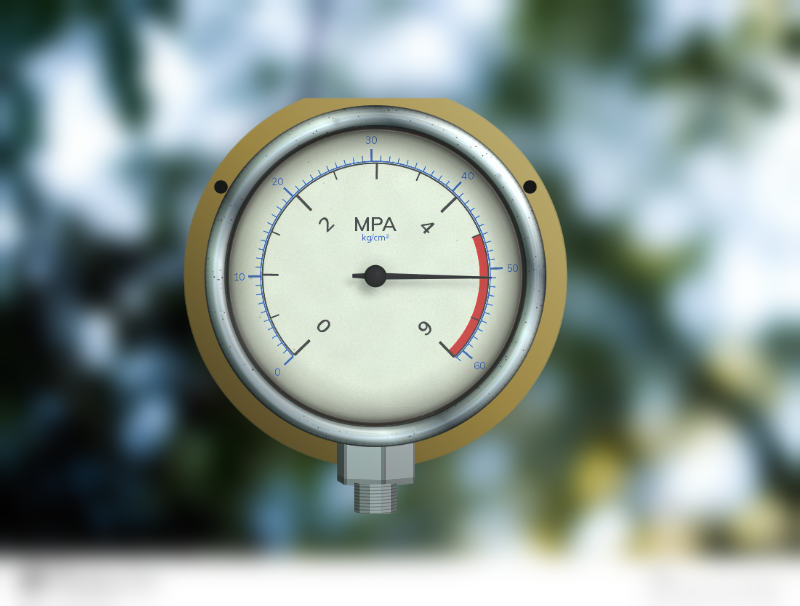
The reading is 5 MPa
